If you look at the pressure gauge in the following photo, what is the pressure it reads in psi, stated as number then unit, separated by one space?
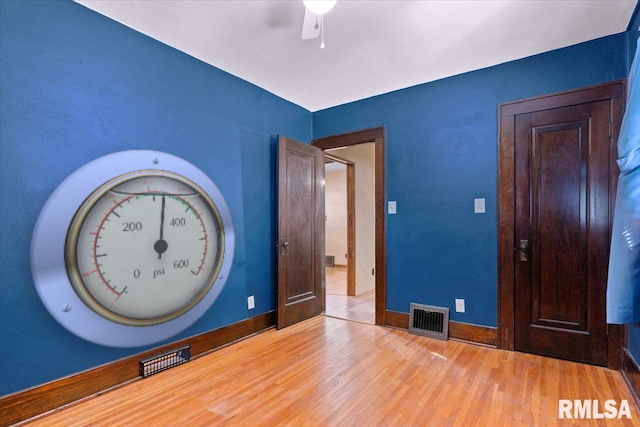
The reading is 320 psi
